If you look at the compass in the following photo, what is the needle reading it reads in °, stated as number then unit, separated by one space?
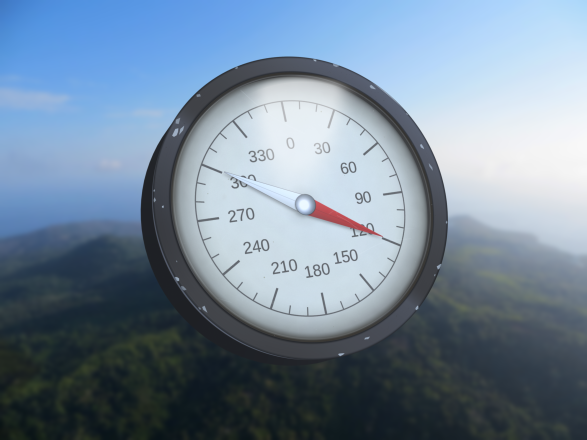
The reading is 120 °
